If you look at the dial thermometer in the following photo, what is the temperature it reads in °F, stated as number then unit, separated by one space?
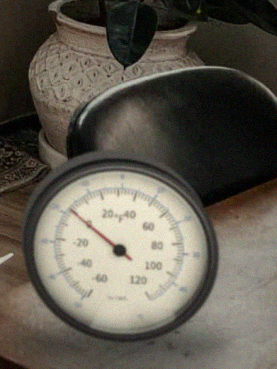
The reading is 0 °F
